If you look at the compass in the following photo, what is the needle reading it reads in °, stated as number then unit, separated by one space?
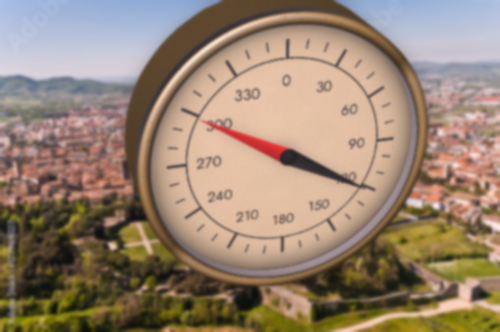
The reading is 300 °
